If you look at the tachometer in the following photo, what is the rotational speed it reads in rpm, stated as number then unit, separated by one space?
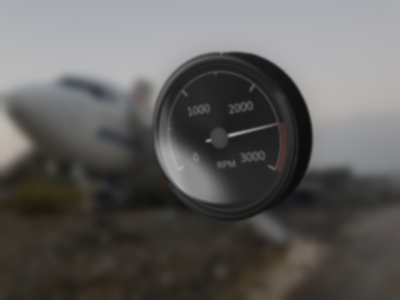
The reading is 2500 rpm
